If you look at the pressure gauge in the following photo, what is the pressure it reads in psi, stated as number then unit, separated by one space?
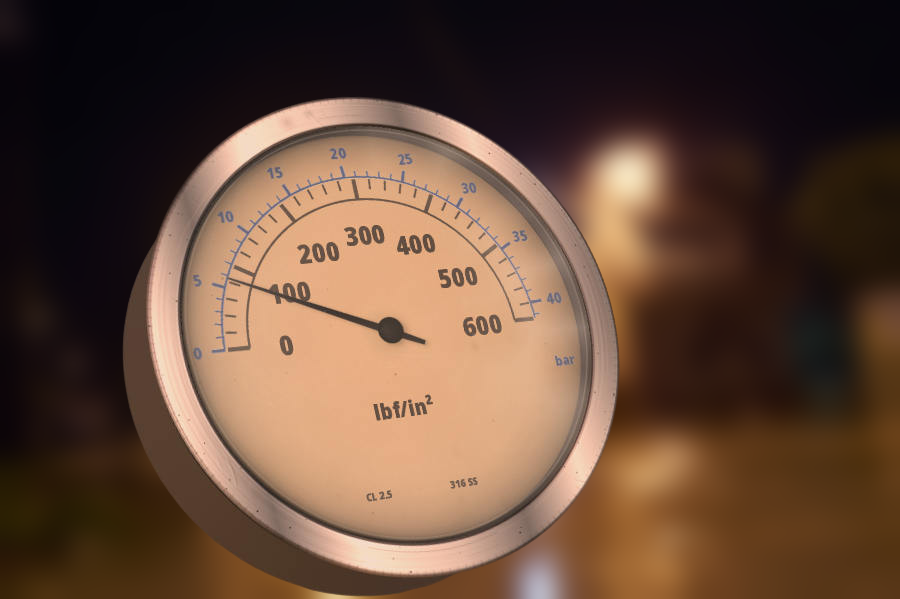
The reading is 80 psi
